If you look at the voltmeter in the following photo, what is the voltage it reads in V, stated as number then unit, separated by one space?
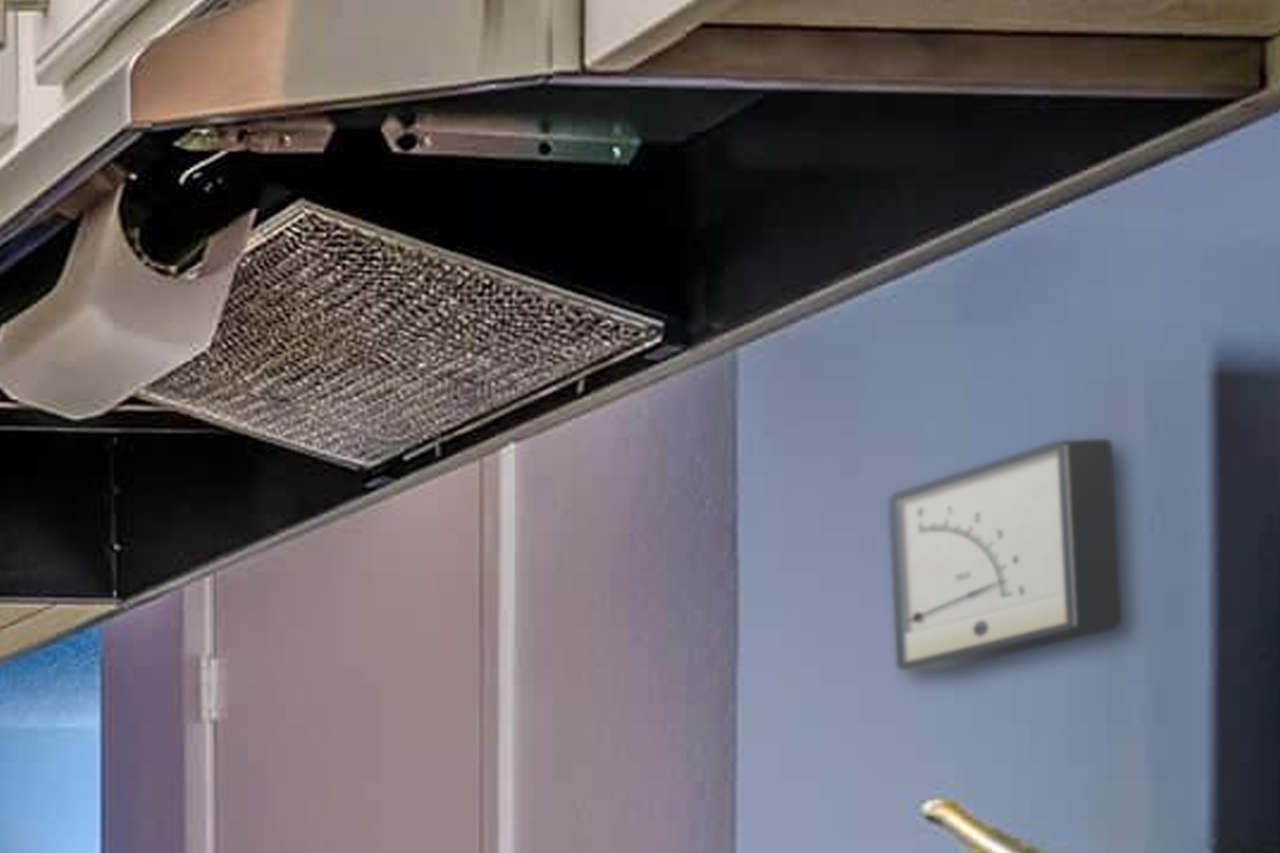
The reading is 4.5 V
